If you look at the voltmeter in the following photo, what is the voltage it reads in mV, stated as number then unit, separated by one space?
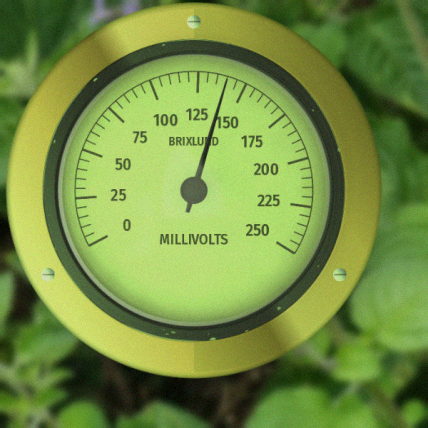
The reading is 140 mV
